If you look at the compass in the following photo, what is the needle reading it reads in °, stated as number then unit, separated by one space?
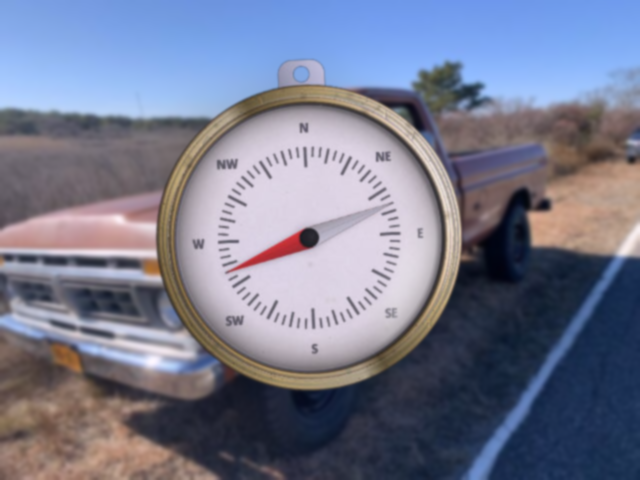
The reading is 250 °
